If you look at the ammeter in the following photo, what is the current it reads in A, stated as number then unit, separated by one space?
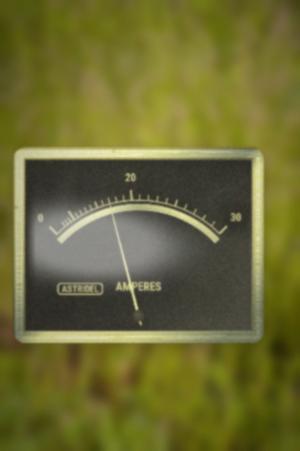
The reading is 17 A
